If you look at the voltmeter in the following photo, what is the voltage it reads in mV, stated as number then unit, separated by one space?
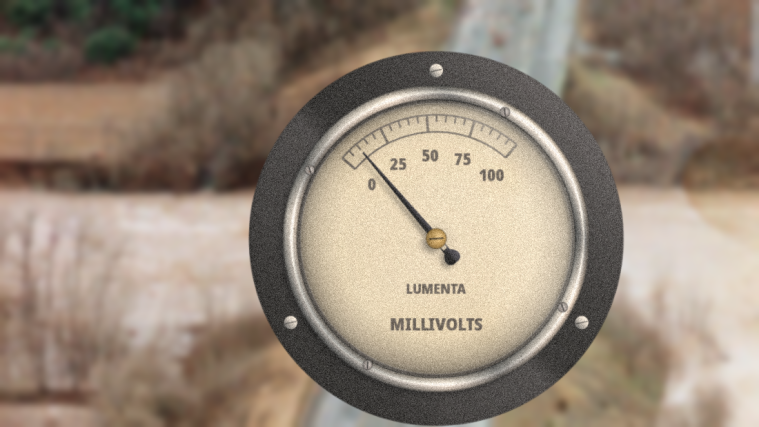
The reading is 10 mV
